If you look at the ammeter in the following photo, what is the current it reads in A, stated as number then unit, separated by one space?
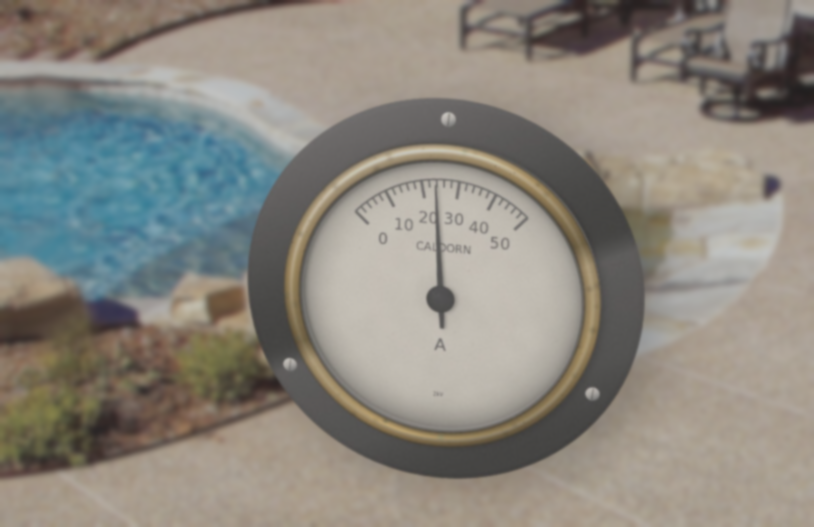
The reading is 24 A
